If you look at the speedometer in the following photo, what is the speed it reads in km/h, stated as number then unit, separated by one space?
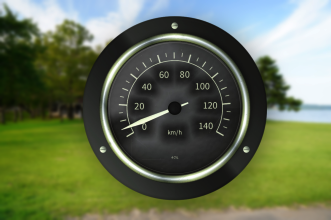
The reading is 5 km/h
